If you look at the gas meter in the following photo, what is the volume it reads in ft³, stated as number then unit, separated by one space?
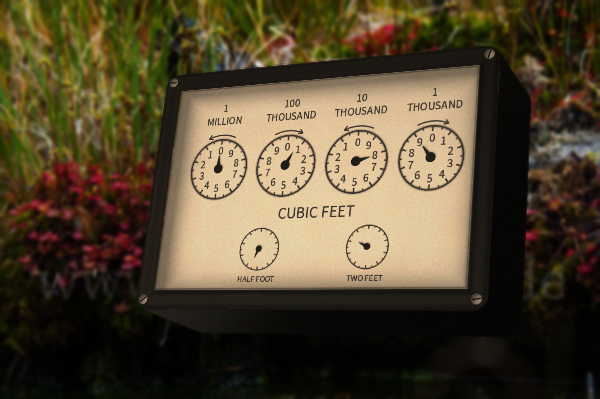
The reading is 7900 ft³
